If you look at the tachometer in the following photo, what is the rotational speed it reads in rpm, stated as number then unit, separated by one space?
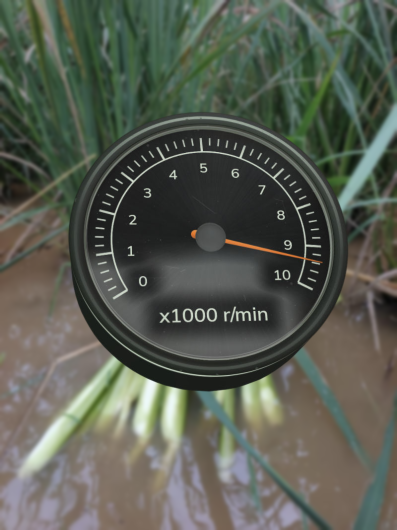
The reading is 9400 rpm
